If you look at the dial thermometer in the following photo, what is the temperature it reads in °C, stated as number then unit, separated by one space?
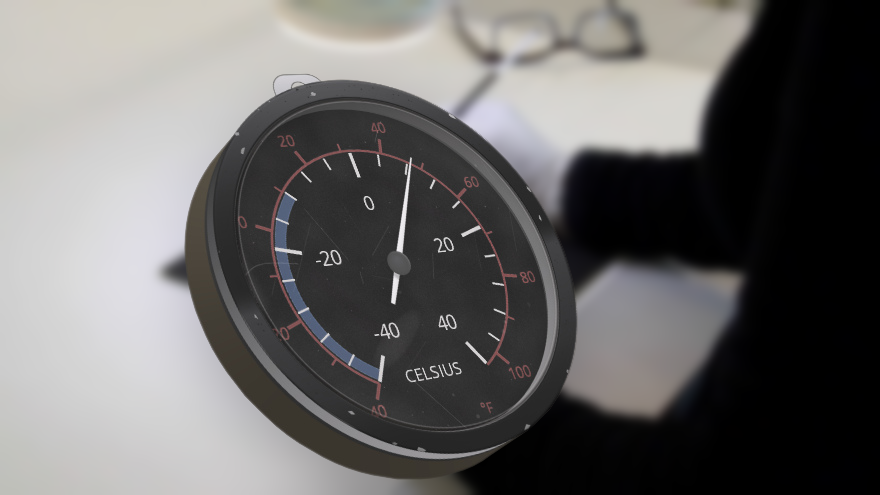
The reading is 8 °C
